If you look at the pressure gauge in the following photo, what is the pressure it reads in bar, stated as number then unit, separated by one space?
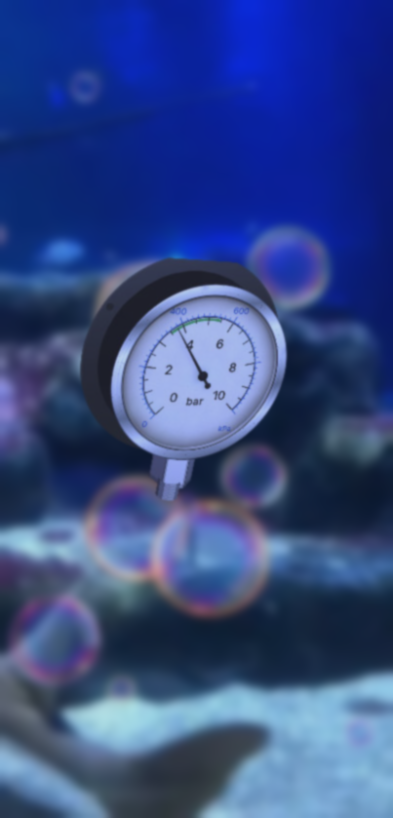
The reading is 3.75 bar
